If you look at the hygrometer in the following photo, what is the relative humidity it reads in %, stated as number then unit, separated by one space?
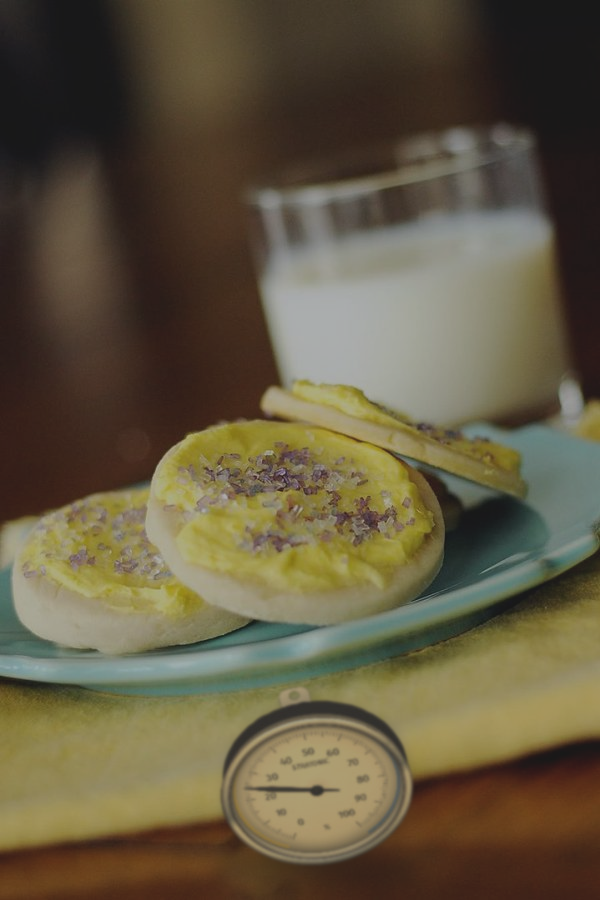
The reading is 25 %
